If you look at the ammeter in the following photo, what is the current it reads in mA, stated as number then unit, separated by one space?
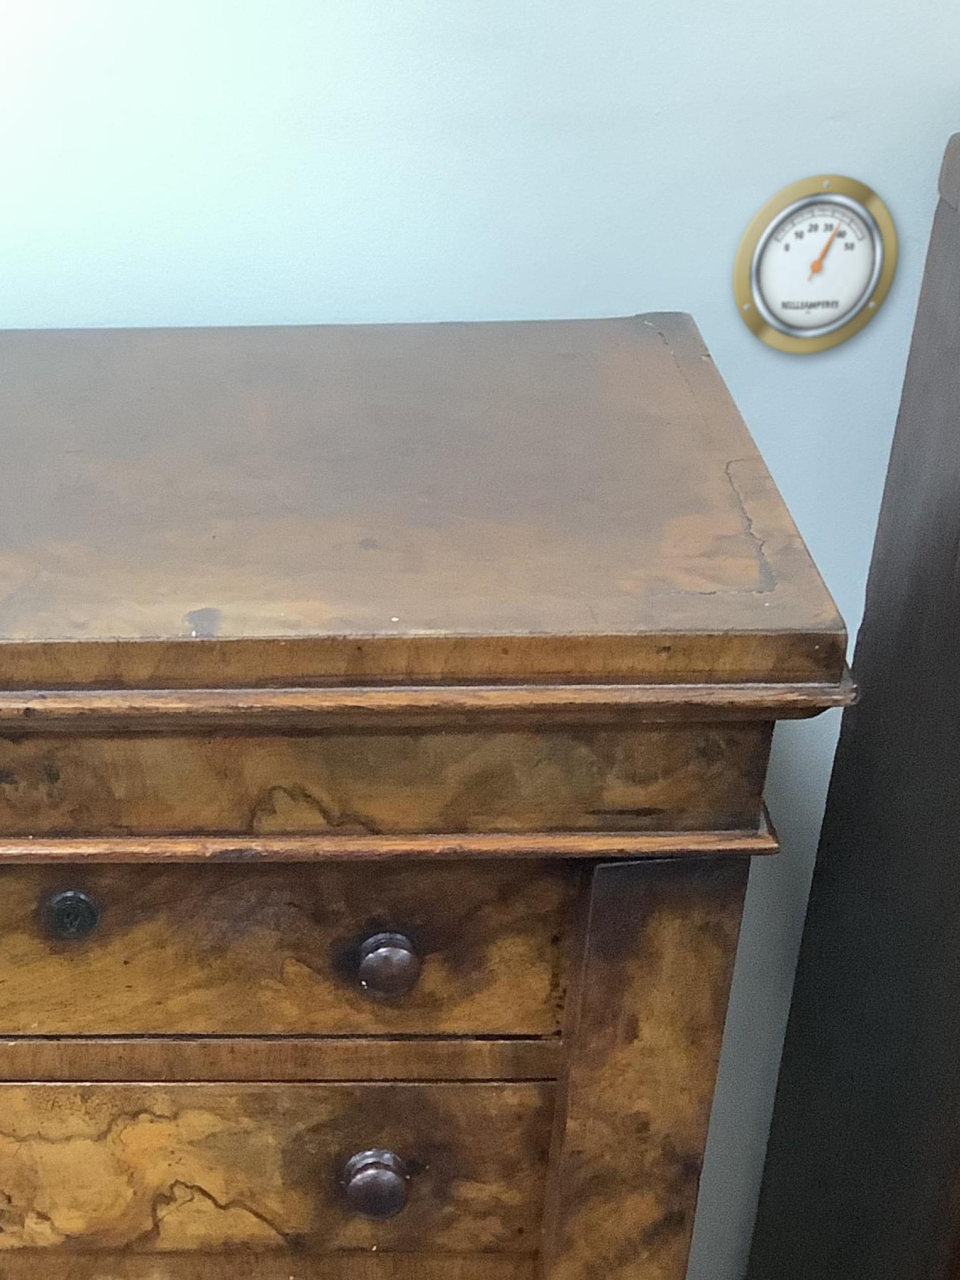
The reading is 35 mA
